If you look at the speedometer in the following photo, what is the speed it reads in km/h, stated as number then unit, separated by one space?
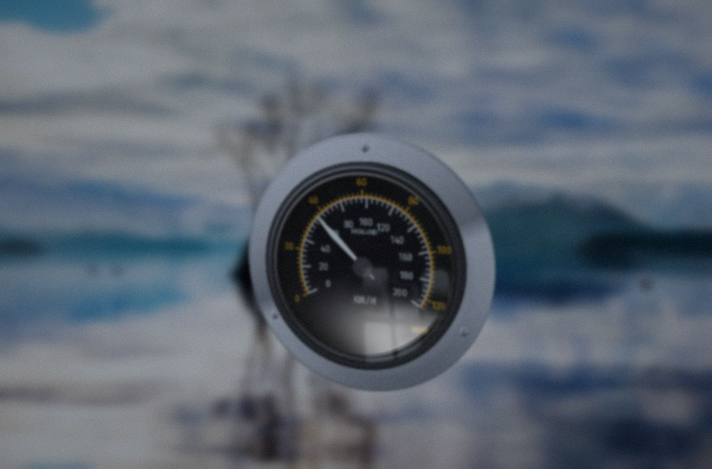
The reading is 60 km/h
